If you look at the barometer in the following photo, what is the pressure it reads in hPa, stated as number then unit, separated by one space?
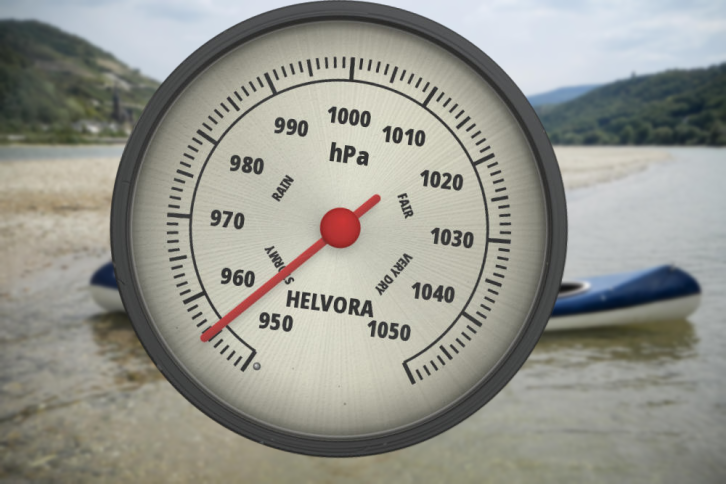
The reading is 955.5 hPa
